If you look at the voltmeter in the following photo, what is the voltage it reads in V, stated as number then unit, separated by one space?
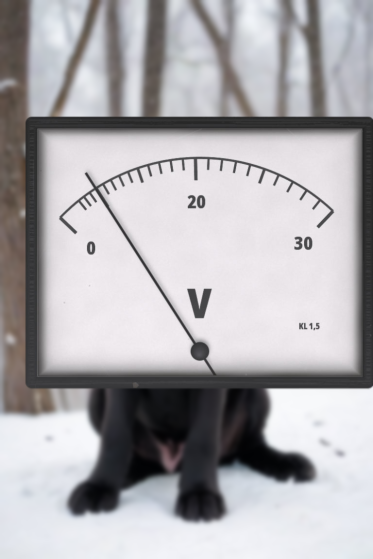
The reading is 10 V
